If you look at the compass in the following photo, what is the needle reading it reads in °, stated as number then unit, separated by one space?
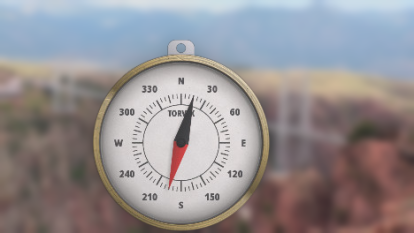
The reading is 195 °
